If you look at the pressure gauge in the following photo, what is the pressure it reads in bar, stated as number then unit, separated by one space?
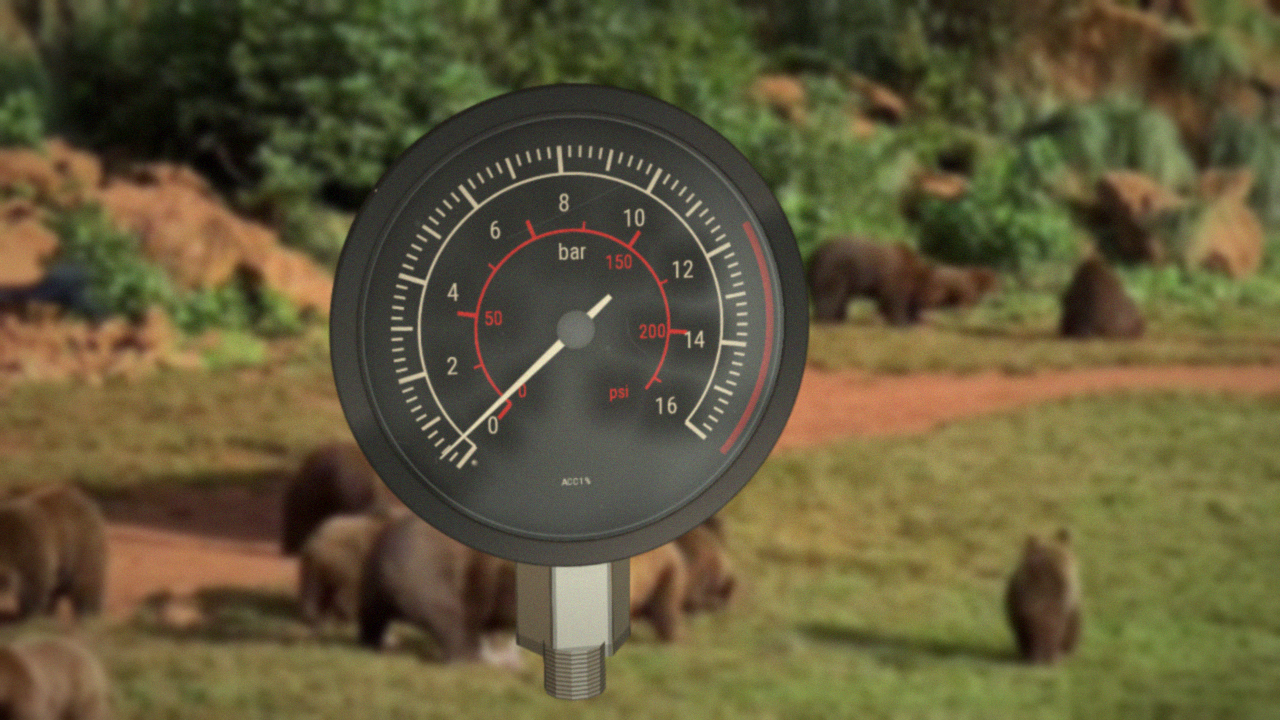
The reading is 0.4 bar
